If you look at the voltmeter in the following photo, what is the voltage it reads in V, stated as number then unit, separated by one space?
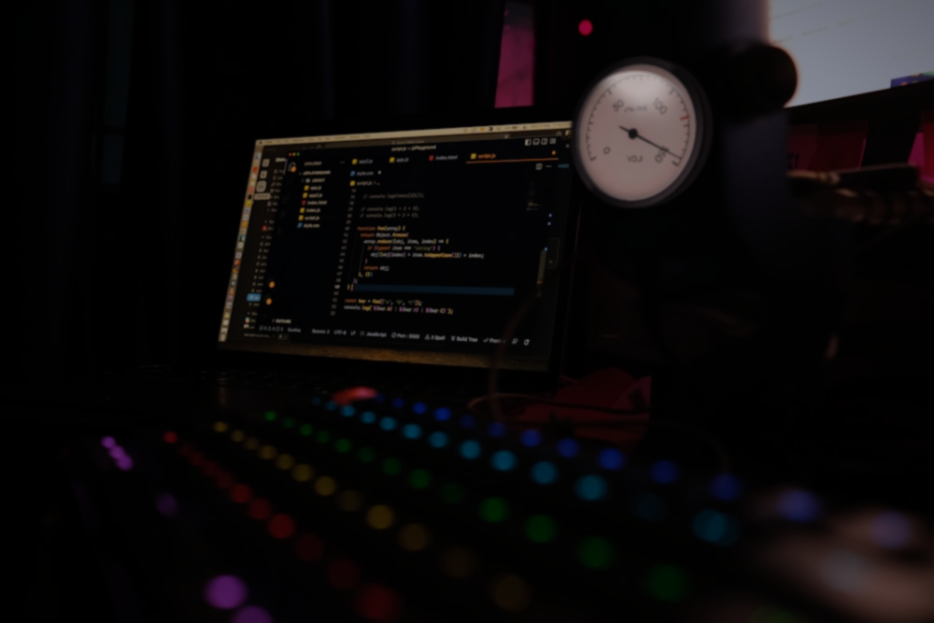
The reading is 145 V
